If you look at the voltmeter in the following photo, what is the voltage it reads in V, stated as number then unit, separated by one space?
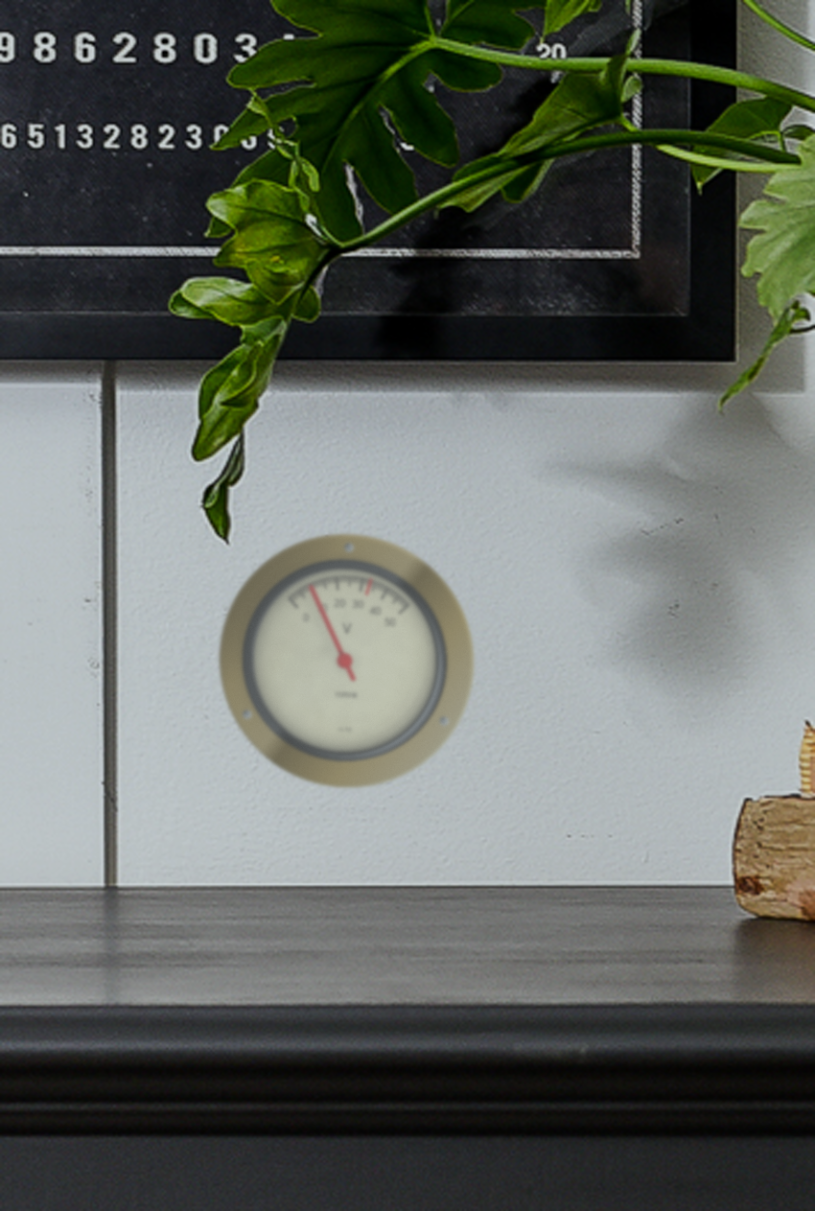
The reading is 10 V
